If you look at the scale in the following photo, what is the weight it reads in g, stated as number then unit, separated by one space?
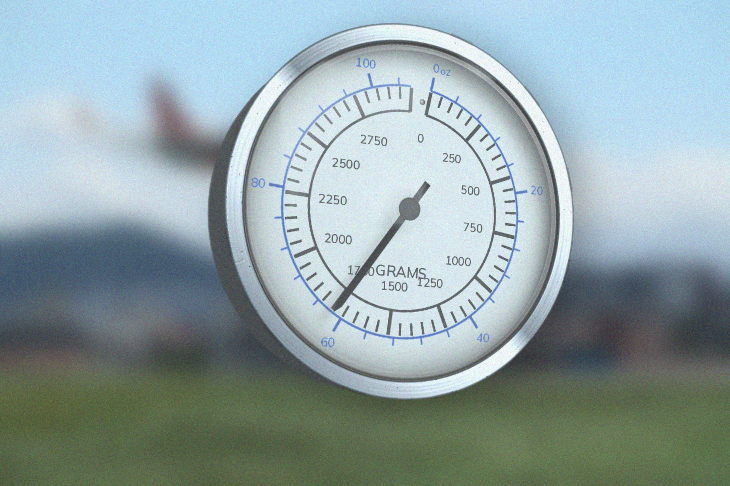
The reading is 1750 g
